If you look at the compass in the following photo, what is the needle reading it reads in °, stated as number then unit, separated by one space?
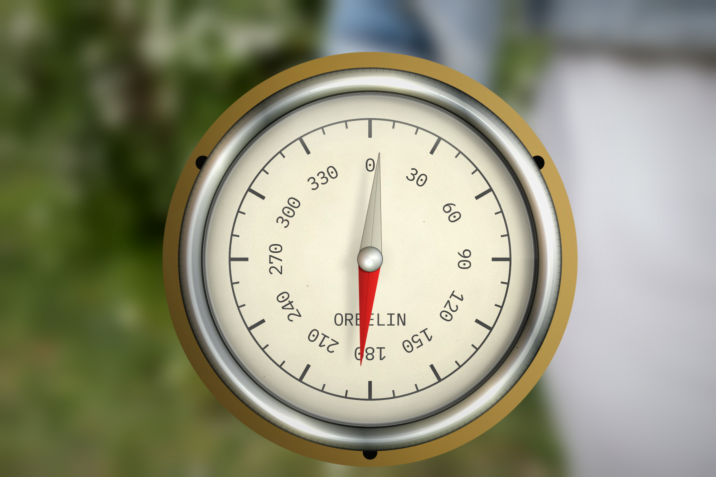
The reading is 185 °
